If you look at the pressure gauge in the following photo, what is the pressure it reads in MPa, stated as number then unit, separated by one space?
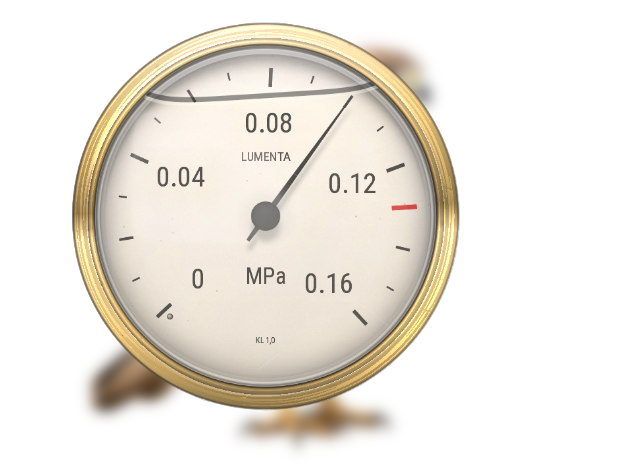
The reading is 0.1 MPa
